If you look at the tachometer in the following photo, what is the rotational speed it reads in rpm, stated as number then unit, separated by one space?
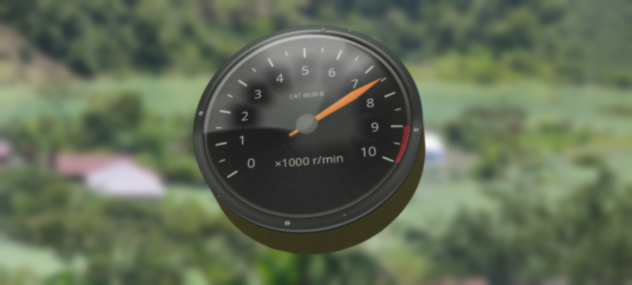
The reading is 7500 rpm
